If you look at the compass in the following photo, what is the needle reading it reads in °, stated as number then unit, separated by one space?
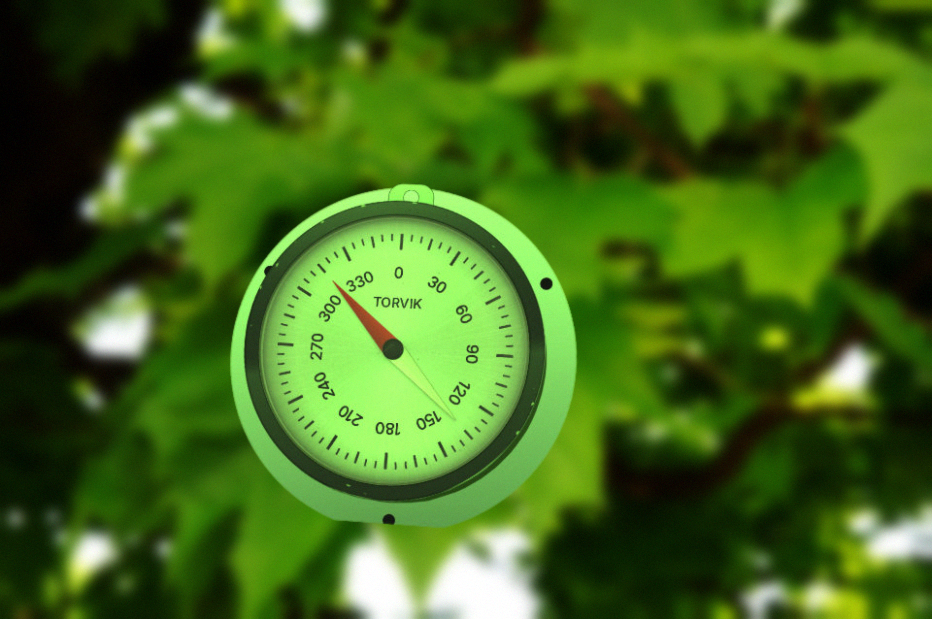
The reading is 315 °
